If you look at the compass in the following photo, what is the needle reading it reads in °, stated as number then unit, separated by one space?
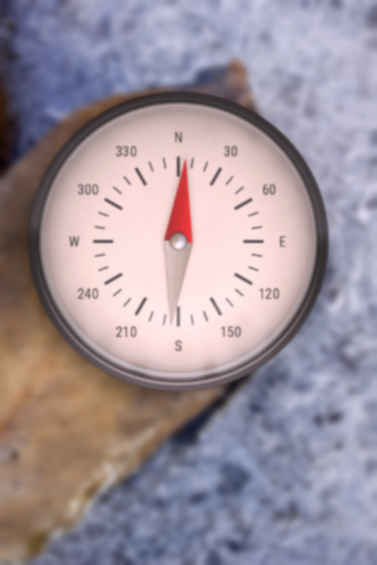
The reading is 5 °
